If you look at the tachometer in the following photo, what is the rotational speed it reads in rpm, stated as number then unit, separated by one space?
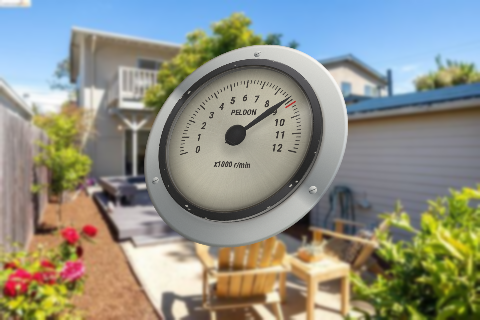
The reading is 9000 rpm
